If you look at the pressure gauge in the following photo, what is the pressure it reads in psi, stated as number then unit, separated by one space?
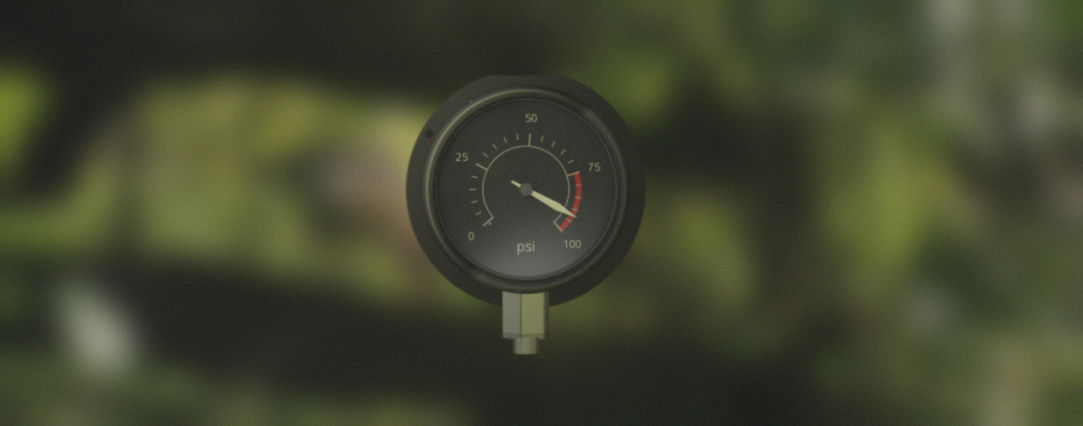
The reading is 92.5 psi
